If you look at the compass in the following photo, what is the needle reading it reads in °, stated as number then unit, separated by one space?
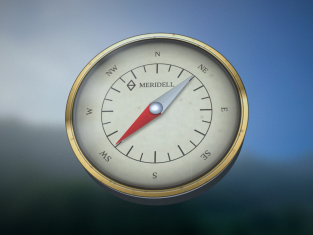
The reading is 225 °
